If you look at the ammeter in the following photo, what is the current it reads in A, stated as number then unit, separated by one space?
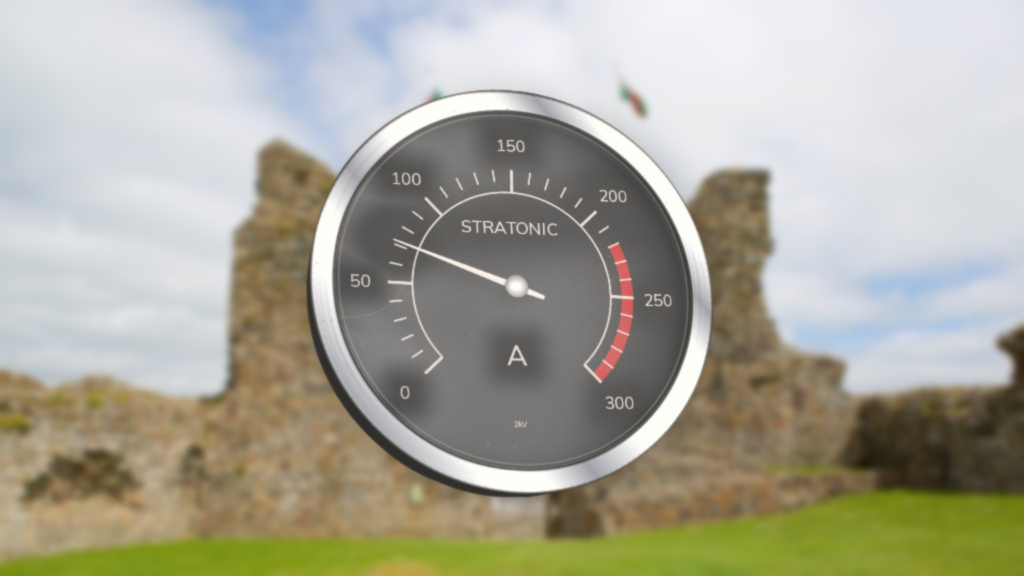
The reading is 70 A
